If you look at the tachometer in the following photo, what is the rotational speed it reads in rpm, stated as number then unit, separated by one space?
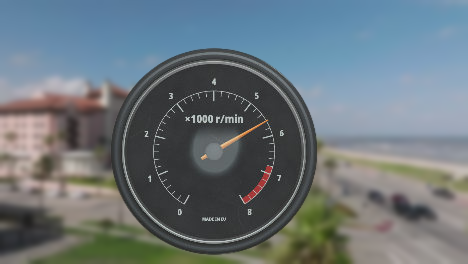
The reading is 5600 rpm
